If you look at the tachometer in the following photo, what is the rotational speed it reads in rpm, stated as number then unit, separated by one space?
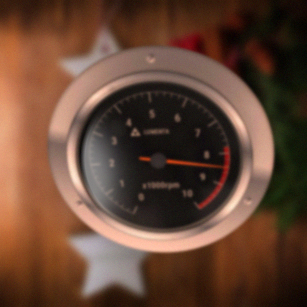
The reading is 8400 rpm
